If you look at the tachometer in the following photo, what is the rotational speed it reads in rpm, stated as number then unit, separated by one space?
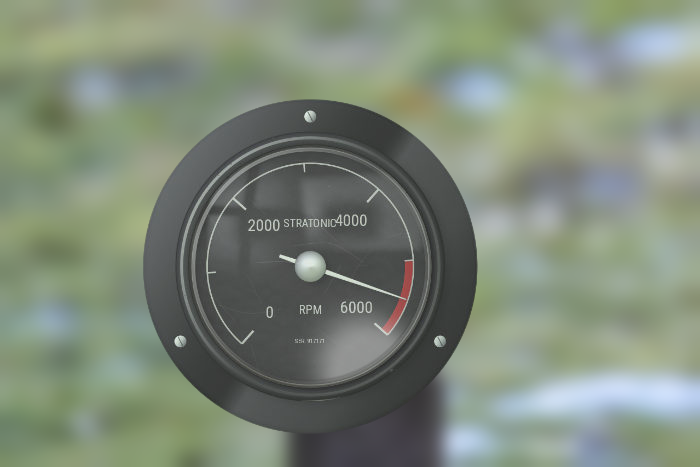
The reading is 5500 rpm
